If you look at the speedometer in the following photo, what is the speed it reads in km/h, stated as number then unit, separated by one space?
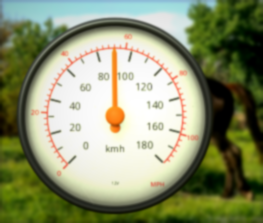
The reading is 90 km/h
